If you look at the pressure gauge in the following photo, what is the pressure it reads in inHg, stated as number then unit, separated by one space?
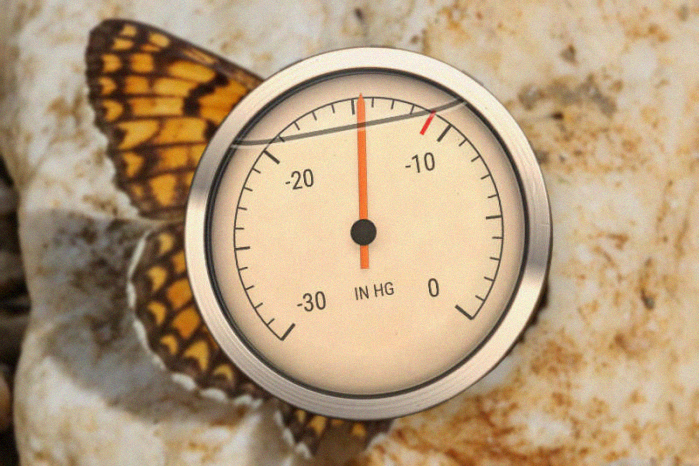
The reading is -14.5 inHg
